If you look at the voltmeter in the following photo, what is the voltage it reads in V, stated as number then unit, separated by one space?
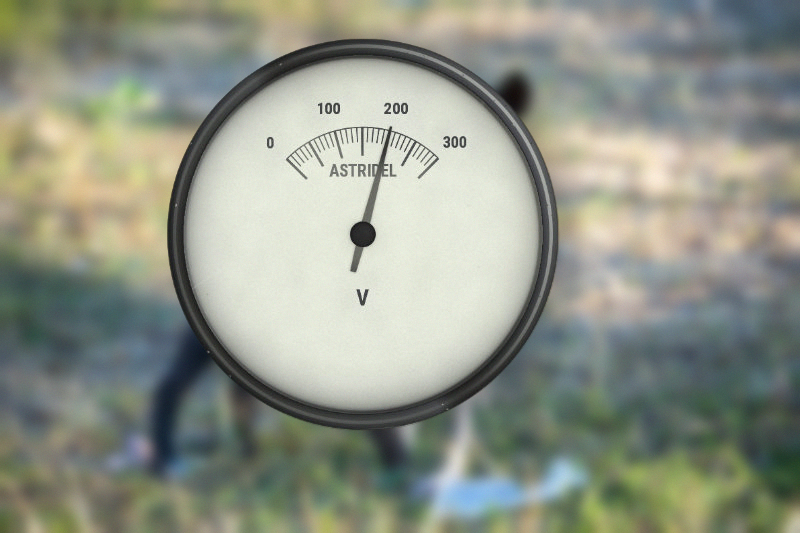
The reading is 200 V
